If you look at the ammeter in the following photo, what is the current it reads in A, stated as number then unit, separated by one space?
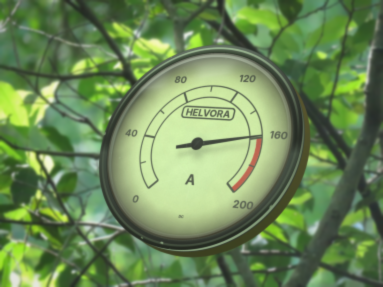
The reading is 160 A
